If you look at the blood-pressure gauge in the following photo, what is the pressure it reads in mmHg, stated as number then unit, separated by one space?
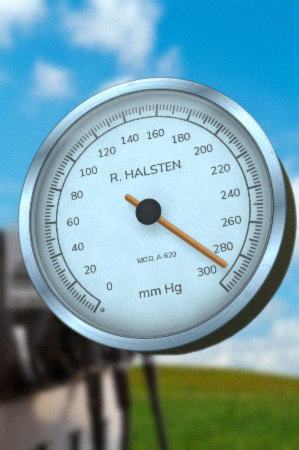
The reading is 290 mmHg
